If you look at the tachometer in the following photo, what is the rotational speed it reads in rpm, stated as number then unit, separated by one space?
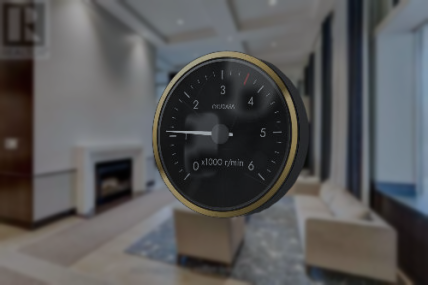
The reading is 1100 rpm
